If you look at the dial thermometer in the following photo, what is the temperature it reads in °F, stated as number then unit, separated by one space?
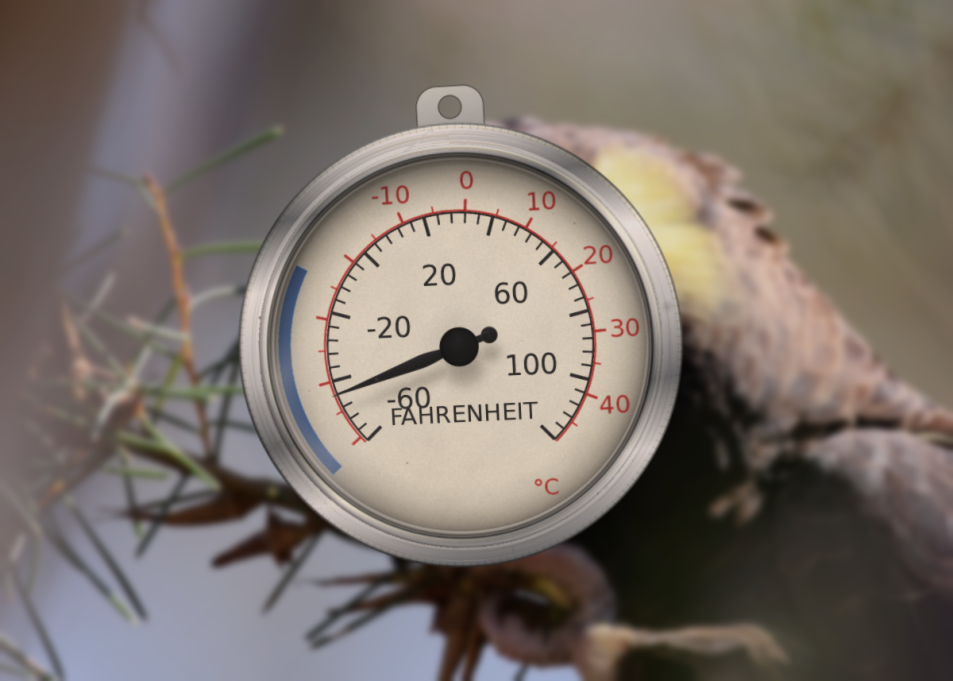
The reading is -44 °F
